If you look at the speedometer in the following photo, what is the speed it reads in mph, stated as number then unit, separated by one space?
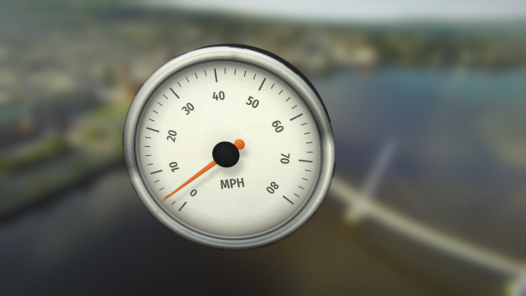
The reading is 4 mph
